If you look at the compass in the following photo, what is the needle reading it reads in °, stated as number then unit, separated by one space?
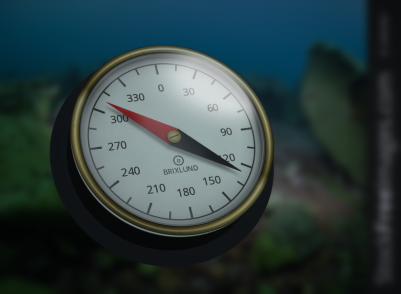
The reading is 307.5 °
